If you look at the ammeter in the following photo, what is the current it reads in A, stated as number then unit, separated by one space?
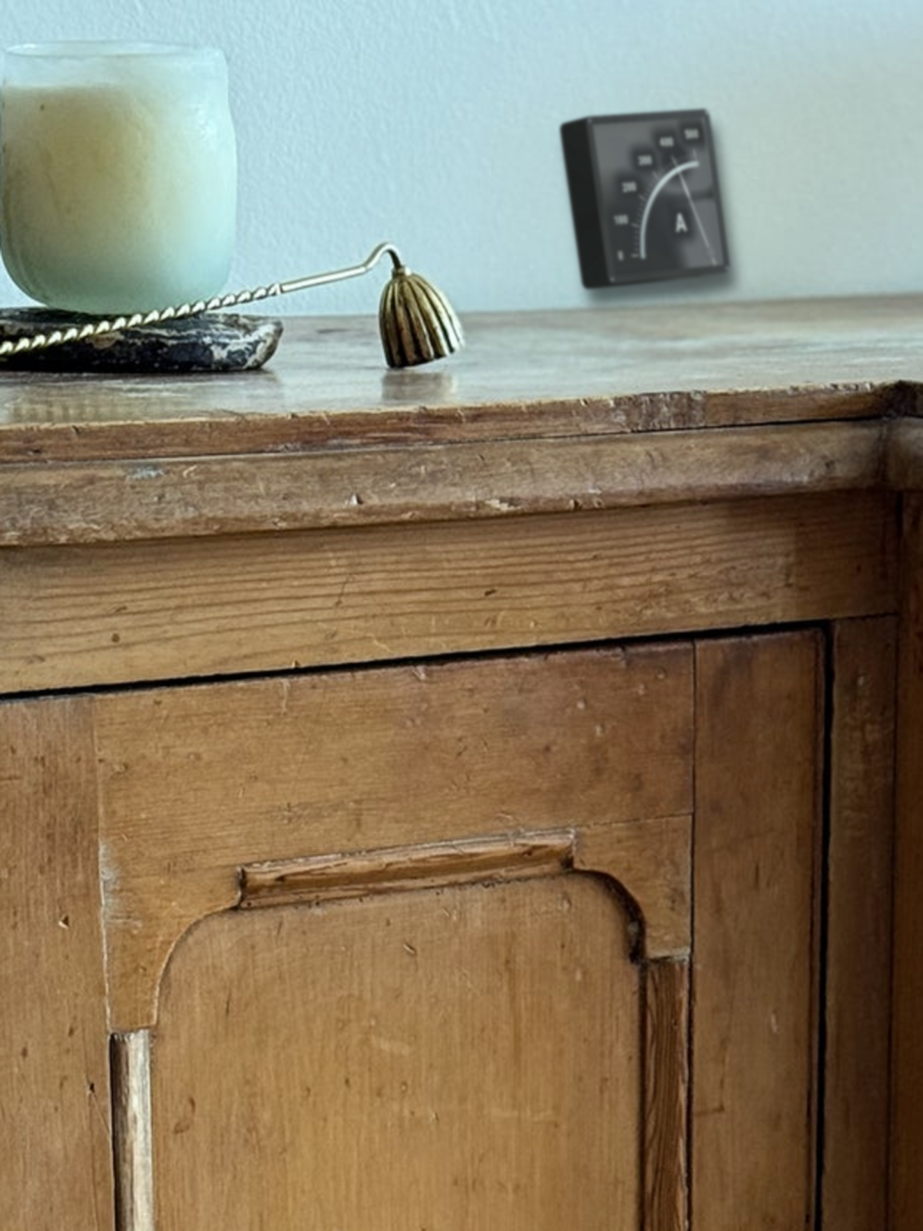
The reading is 400 A
